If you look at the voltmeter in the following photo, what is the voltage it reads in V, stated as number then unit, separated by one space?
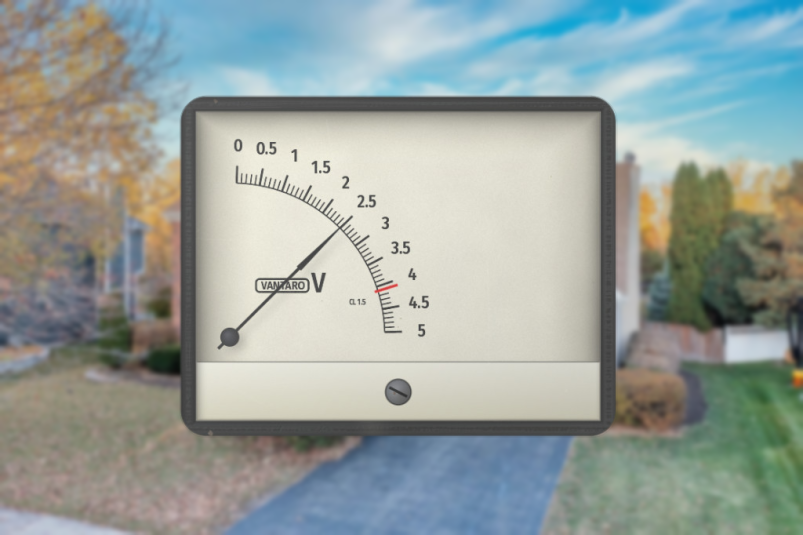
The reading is 2.5 V
